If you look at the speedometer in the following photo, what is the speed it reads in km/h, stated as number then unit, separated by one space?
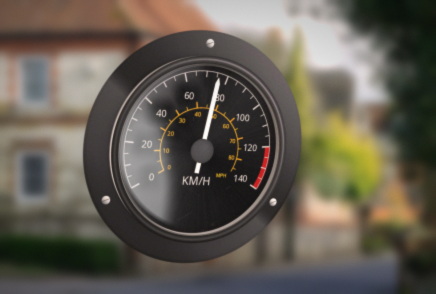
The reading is 75 km/h
